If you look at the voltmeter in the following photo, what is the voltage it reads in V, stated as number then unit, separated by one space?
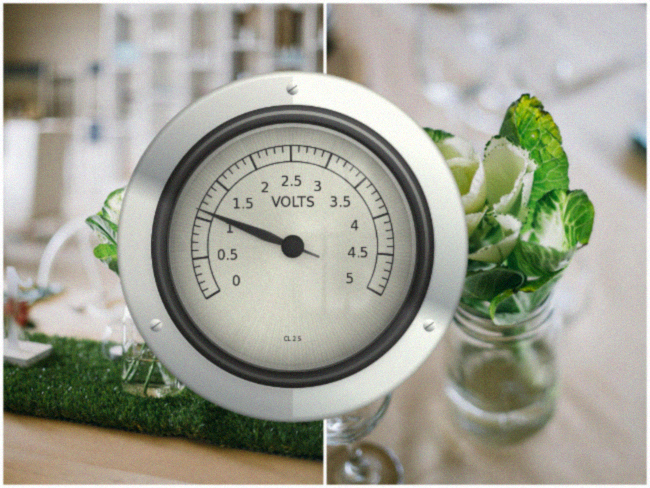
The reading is 1.1 V
